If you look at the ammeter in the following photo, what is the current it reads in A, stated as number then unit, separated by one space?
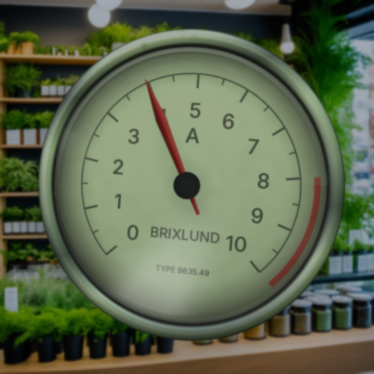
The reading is 4 A
